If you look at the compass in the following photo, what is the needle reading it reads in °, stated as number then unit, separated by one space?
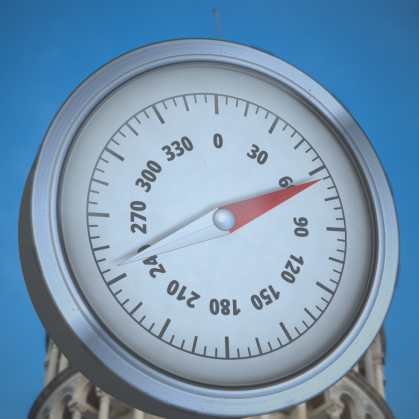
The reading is 65 °
